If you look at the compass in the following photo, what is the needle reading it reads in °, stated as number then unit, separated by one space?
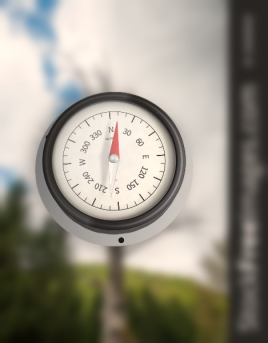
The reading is 10 °
